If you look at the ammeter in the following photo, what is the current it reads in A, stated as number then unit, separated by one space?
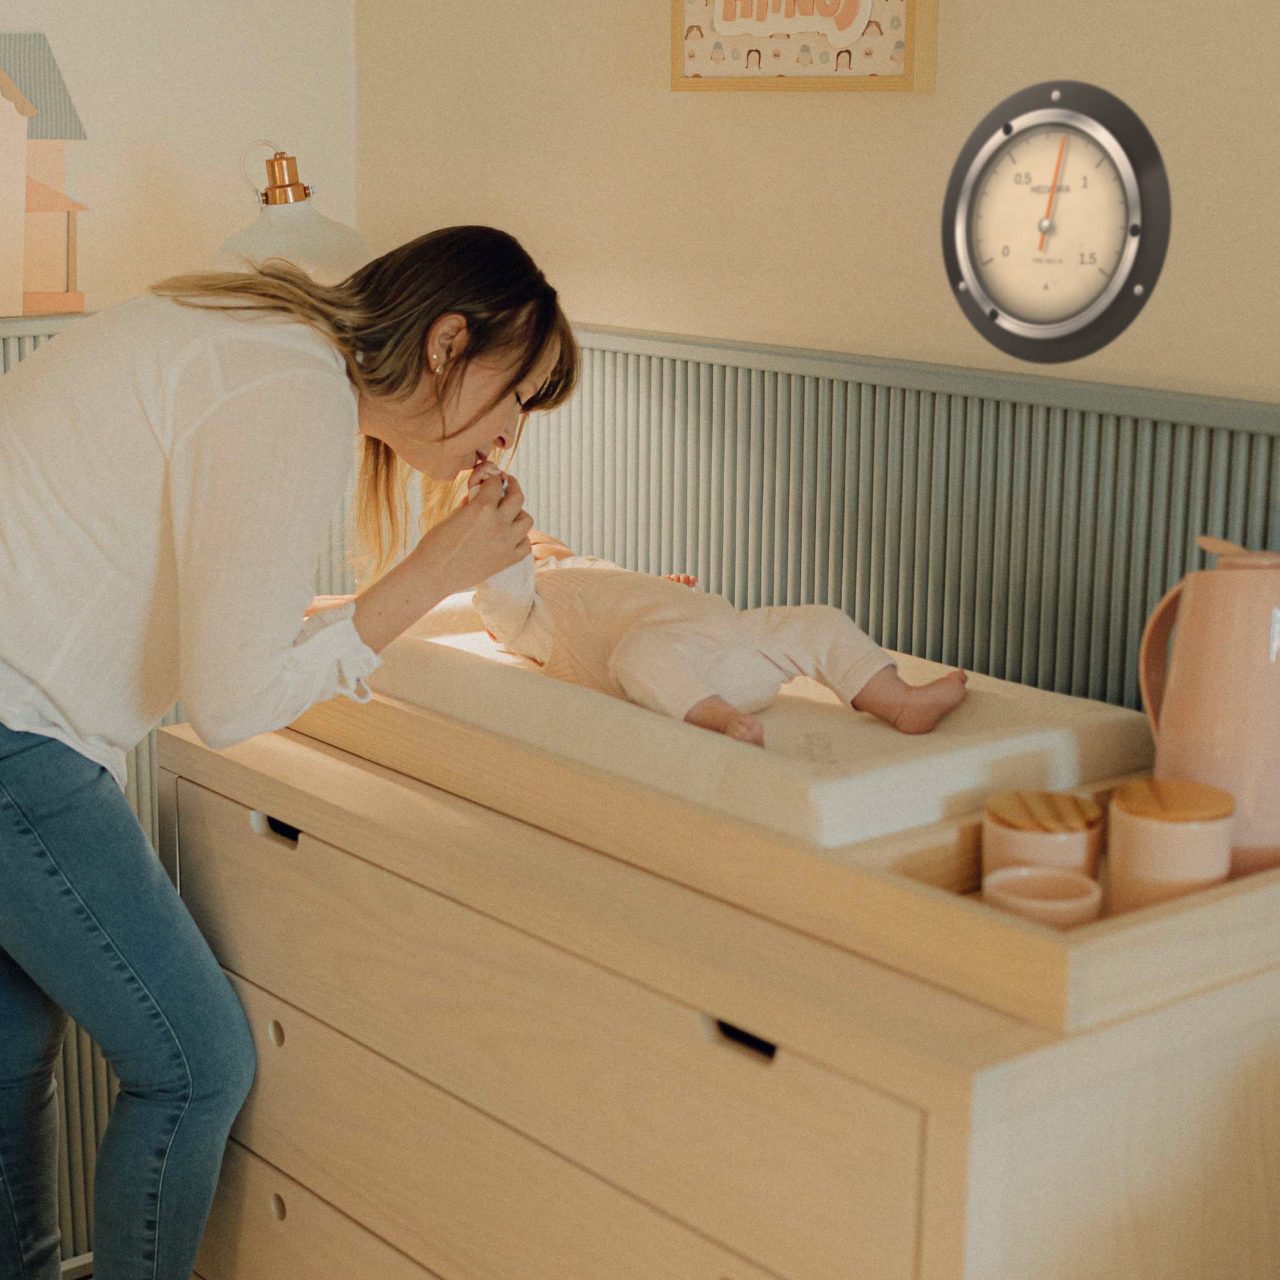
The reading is 0.8 A
